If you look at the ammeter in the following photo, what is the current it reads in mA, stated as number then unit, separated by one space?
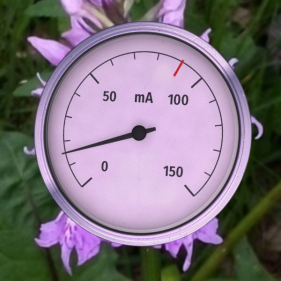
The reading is 15 mA
